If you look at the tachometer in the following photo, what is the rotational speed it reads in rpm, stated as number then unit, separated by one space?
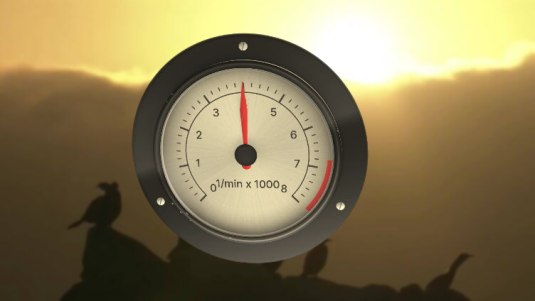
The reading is 4000 rpm
